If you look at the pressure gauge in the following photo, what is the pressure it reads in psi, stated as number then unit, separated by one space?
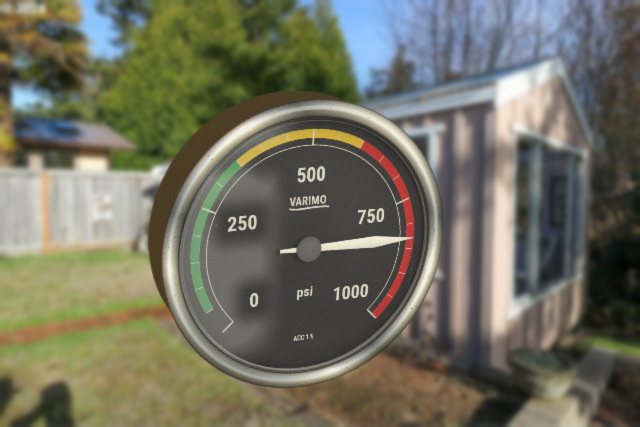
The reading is 825 psi
